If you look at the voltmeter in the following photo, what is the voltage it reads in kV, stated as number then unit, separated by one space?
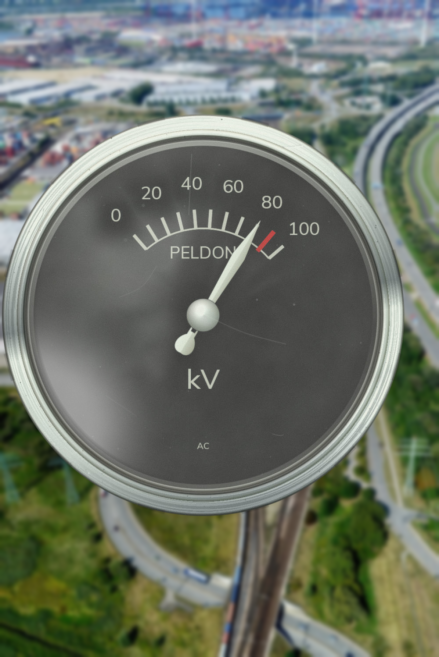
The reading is 80 kV
